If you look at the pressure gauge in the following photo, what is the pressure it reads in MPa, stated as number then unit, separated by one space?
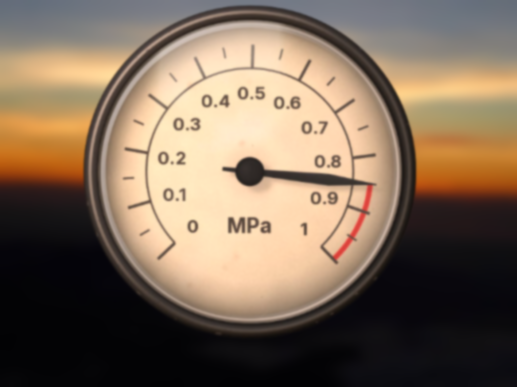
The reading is 0.85 MPa
